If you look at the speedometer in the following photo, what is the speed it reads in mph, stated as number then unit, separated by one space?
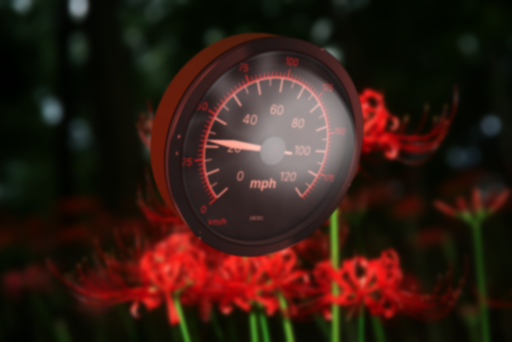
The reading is 22.5 mph
